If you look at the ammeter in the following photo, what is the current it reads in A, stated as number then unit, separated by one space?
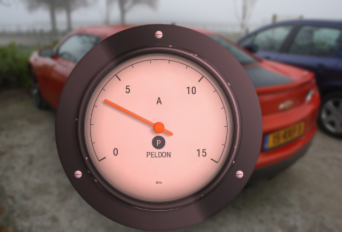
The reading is 3.5 A
